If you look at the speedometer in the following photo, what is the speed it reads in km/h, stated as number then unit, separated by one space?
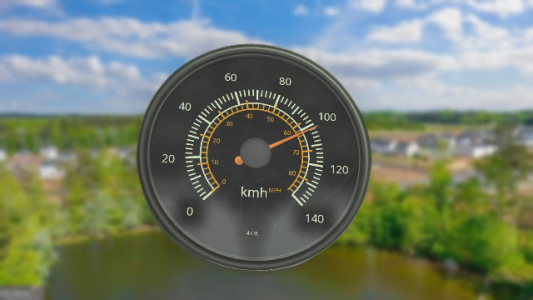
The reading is 102 km/h
